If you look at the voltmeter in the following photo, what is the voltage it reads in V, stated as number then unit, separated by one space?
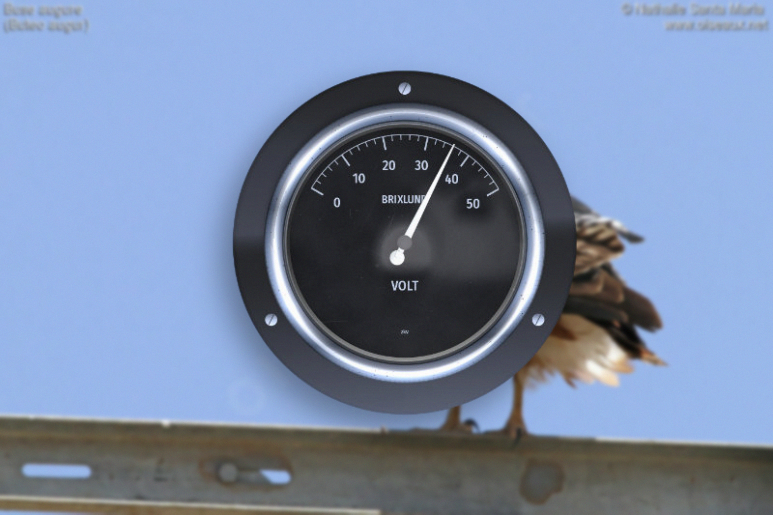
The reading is 36 V
